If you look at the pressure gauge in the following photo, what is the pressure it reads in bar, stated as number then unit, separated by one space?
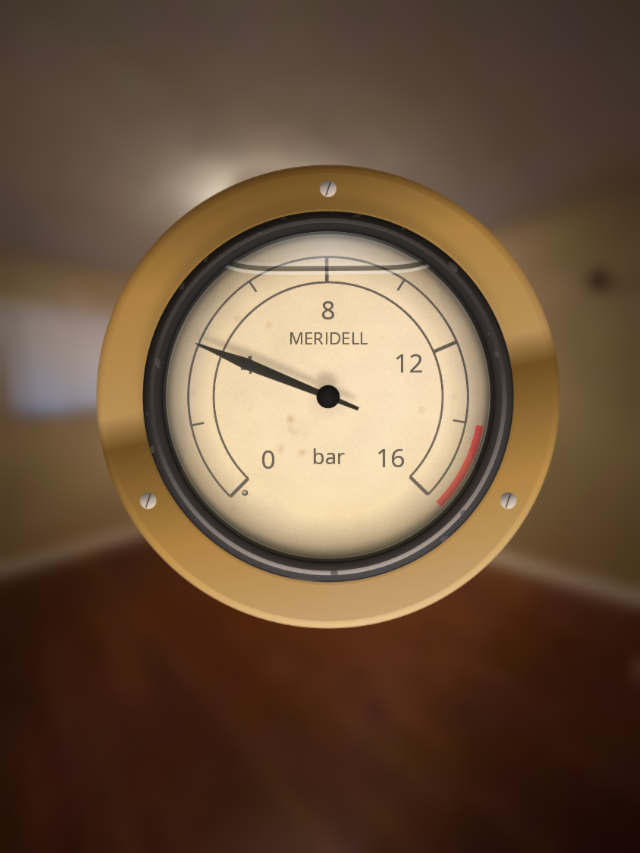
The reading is 4 bar
